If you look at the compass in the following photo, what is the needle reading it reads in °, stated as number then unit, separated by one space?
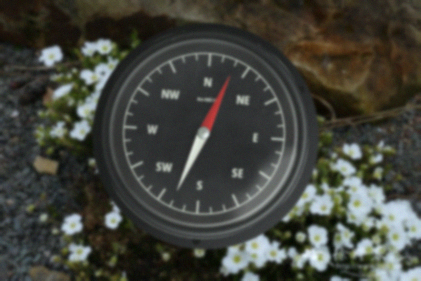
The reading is 20 °
